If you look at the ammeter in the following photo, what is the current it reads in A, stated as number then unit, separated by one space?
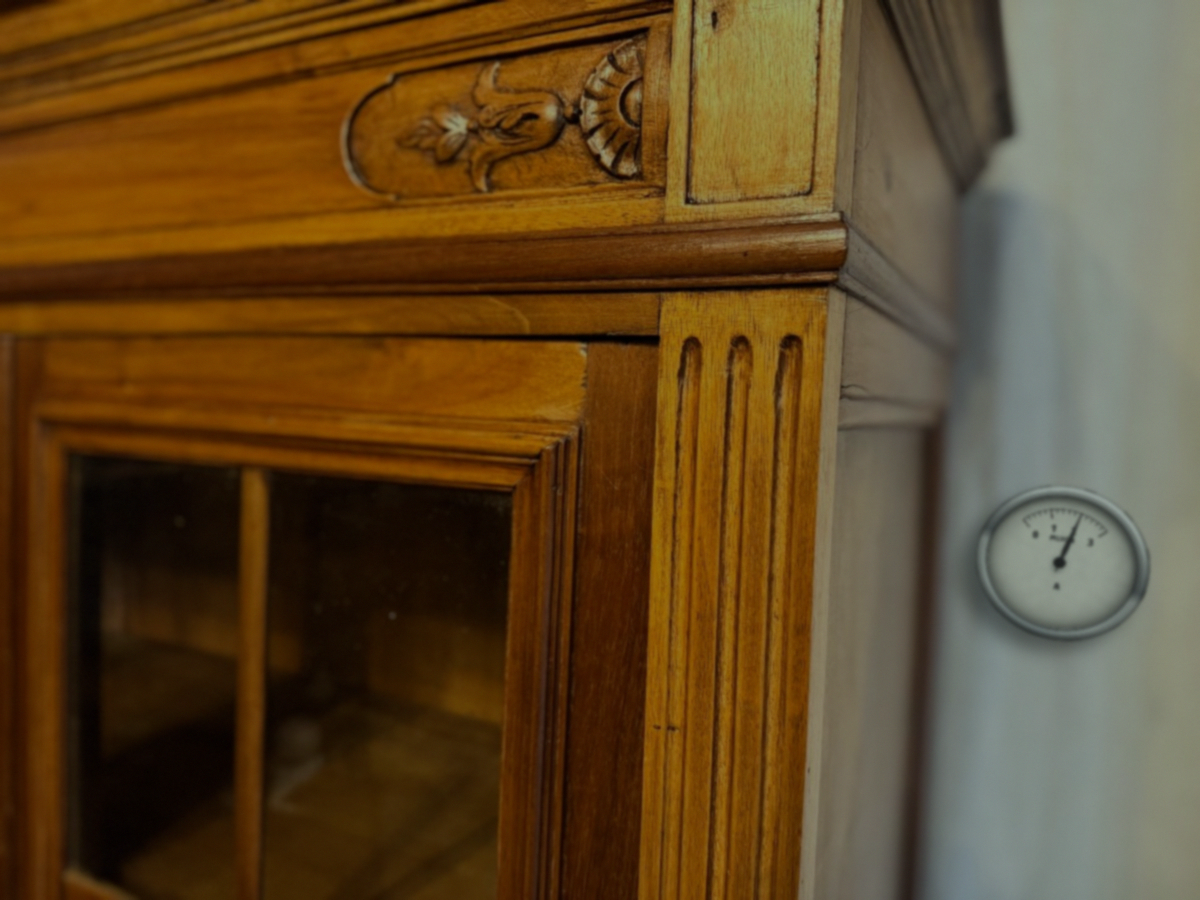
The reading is 2 A
